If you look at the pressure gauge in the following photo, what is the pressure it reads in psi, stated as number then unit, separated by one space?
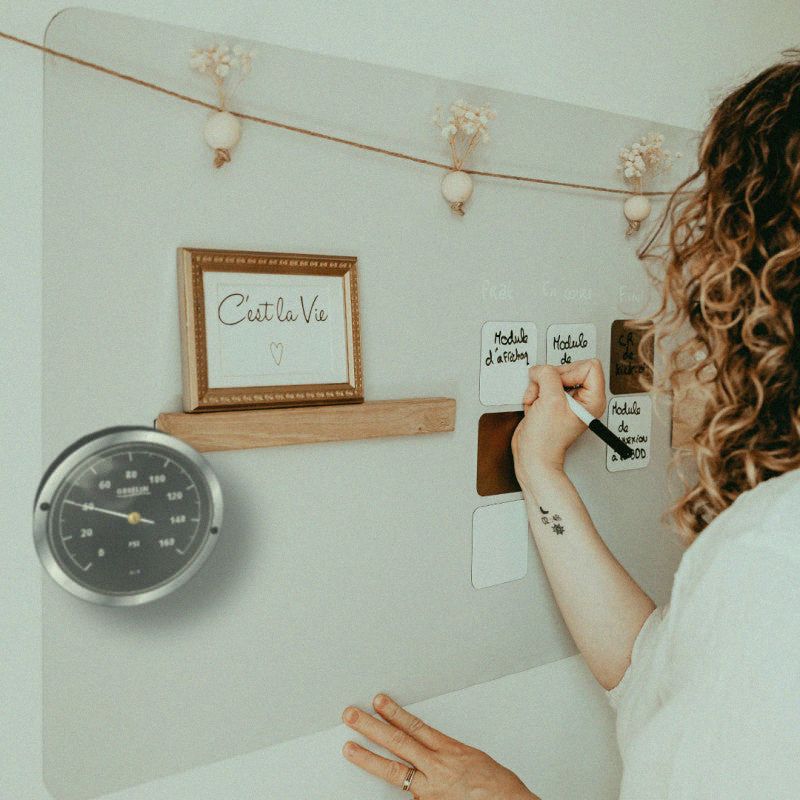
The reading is 40 psi
